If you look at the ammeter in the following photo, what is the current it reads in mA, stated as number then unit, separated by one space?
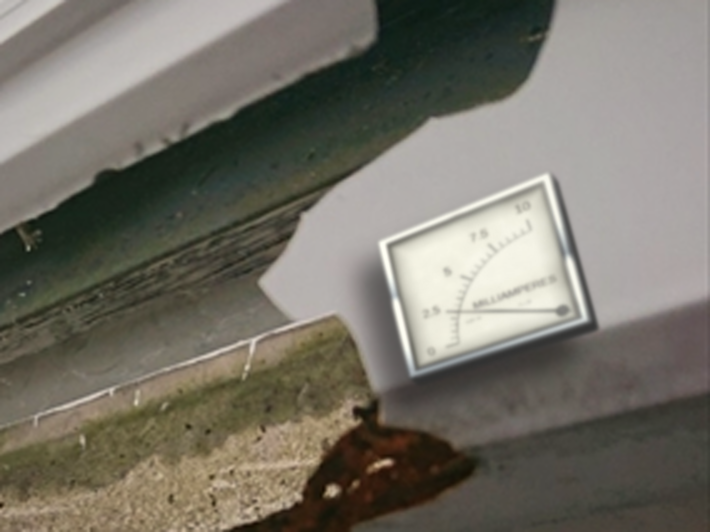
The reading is 2.5 mA
